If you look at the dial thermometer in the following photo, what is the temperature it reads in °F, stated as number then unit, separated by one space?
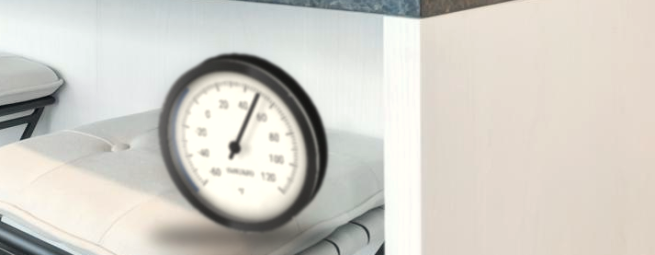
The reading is 50 °F
